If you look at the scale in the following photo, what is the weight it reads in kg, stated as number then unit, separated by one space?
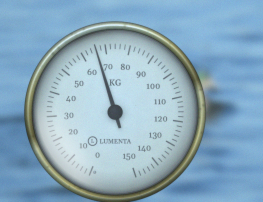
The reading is 66 kg
